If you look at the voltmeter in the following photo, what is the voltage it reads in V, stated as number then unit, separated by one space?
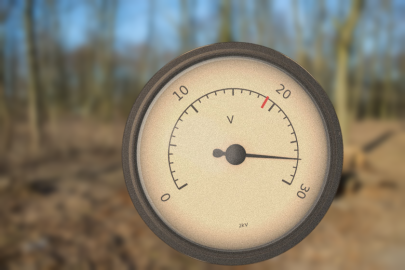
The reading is 27 V
